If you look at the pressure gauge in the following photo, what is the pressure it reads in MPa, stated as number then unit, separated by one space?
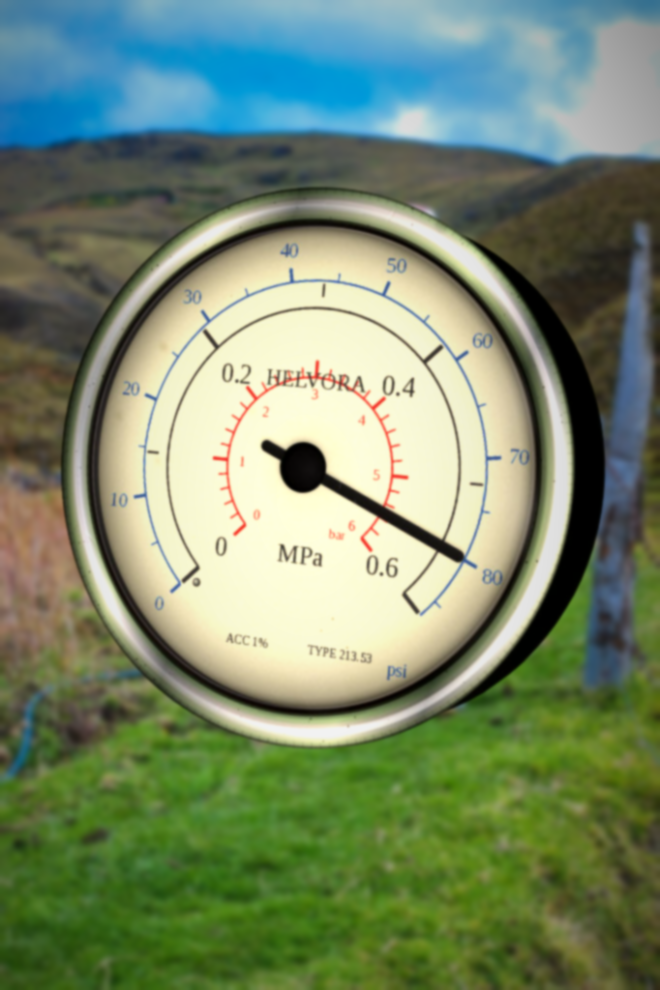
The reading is 0.55 MPa
